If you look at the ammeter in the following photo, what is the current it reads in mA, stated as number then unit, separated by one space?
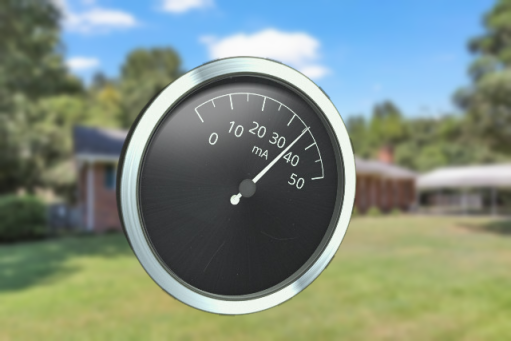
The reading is 35 mA
